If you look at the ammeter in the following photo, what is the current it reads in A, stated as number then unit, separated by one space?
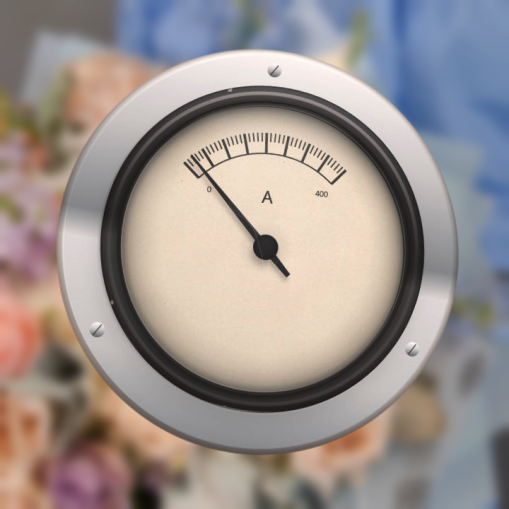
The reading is 20 A
